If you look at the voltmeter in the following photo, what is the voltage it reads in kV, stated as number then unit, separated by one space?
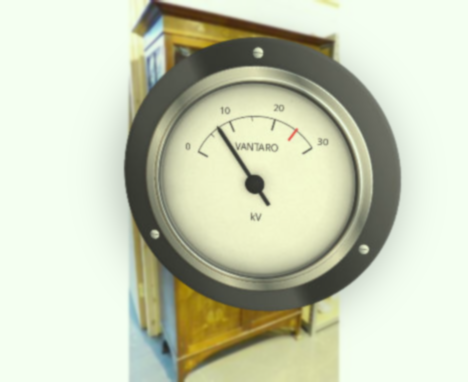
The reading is 7.5 kV
